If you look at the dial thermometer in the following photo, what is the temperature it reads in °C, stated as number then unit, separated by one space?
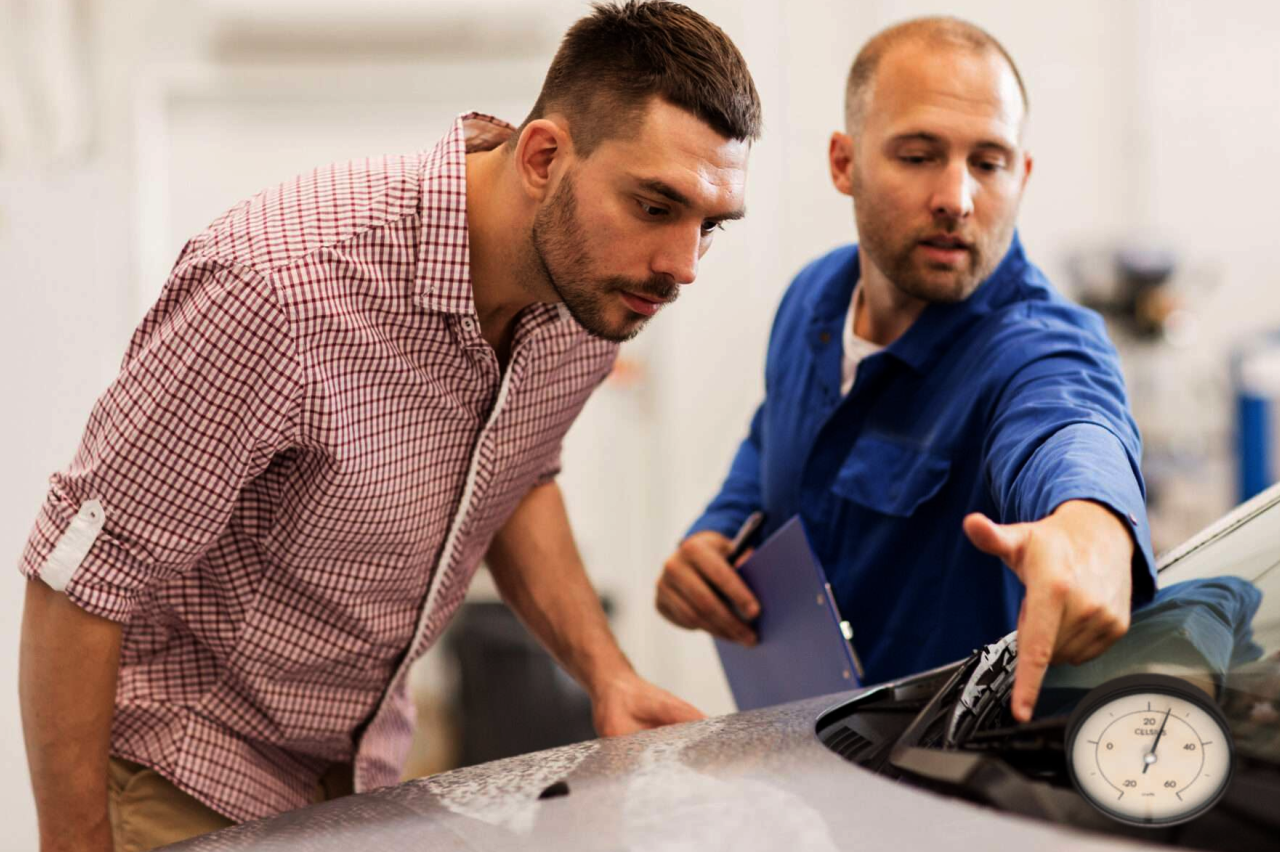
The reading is 25 °C
